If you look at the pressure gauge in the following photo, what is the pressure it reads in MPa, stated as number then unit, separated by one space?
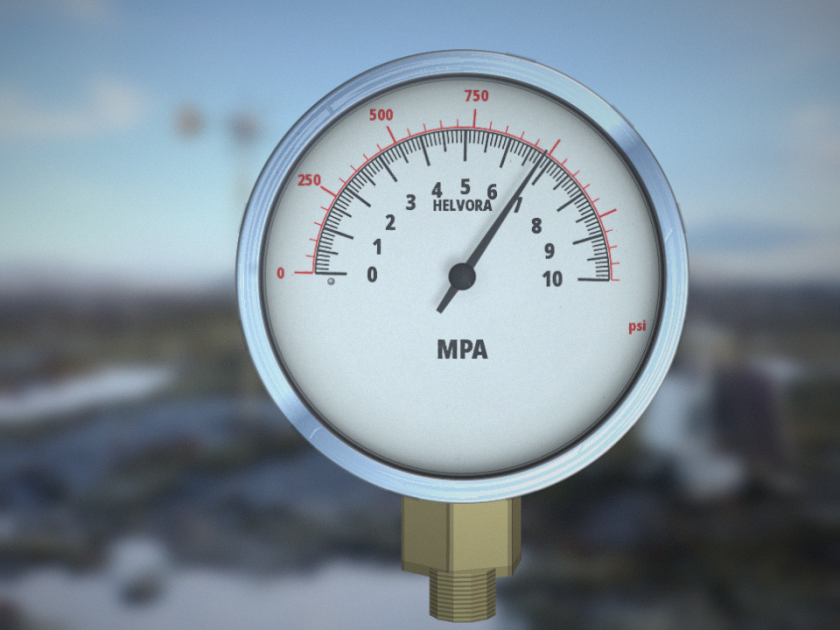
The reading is 6.8 MPa
